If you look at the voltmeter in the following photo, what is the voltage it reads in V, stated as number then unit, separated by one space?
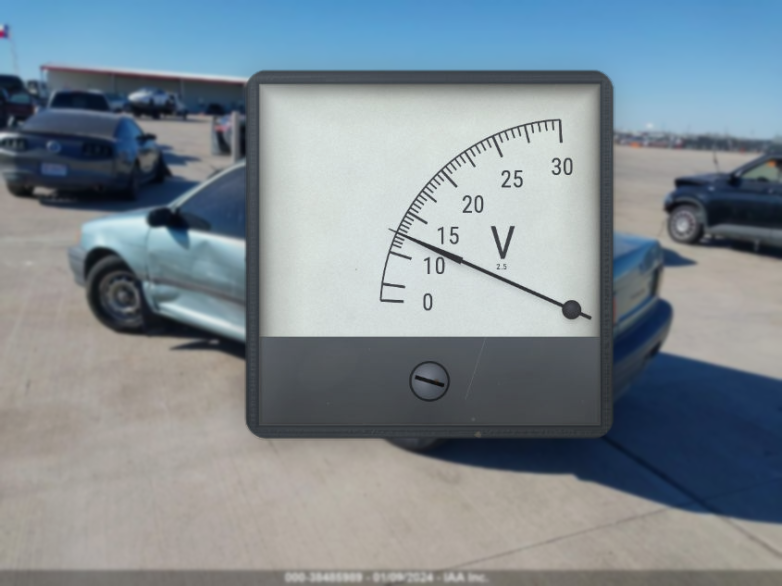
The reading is 12.5 V
